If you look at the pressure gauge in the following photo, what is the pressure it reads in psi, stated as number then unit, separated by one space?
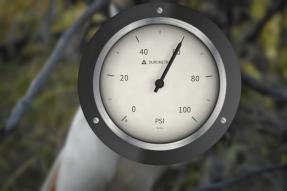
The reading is 60 psi
